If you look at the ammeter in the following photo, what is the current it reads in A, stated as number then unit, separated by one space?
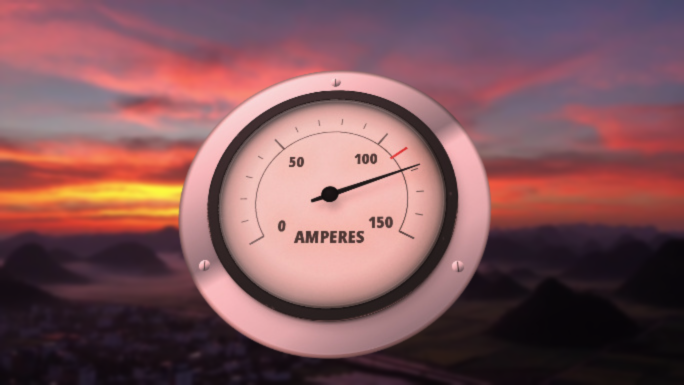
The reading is 120 A
